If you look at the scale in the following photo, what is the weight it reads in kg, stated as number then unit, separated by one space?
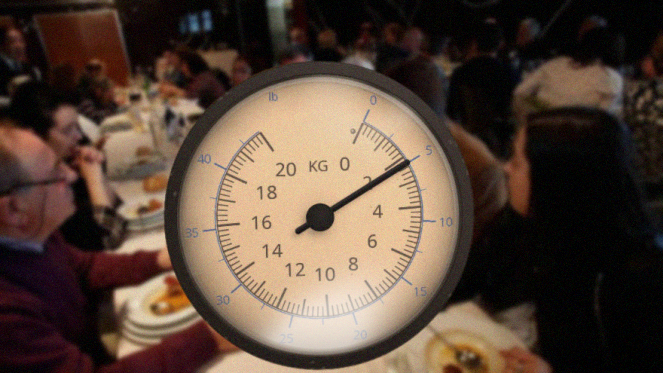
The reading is 2.2 kg
